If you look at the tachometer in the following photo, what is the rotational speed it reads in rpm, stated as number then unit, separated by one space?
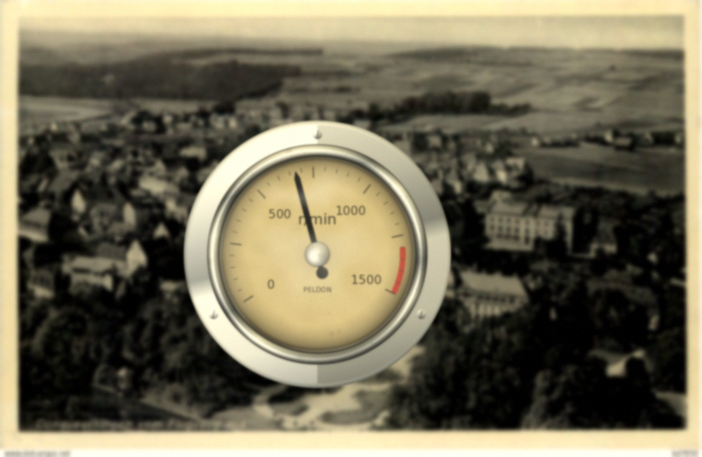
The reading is 675 rpm
